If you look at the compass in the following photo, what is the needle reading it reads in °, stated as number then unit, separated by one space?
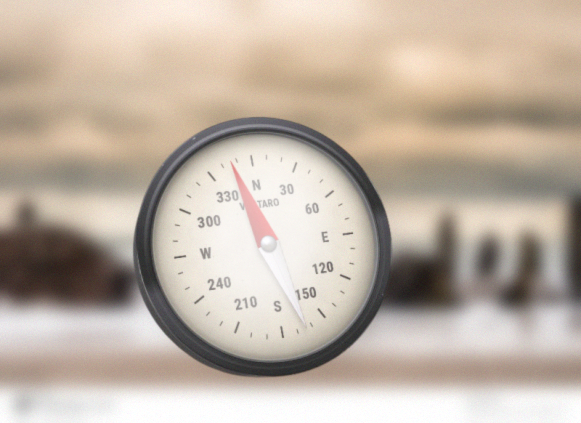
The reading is 345 °
